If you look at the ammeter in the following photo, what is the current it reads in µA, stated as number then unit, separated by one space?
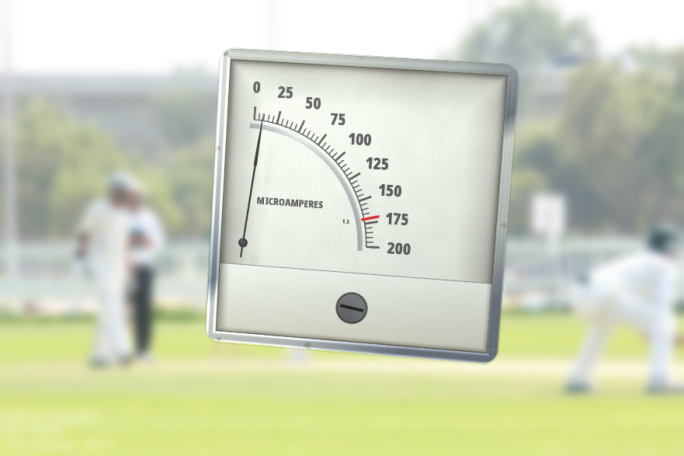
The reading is 10 µA
